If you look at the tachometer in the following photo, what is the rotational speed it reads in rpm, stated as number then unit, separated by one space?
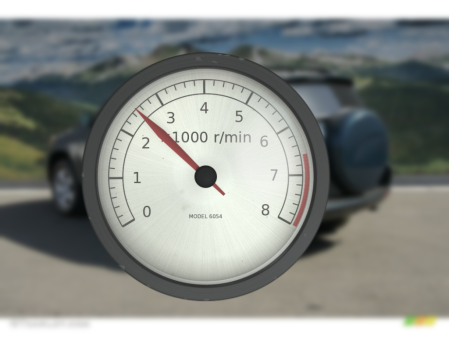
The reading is 2500 rpm
